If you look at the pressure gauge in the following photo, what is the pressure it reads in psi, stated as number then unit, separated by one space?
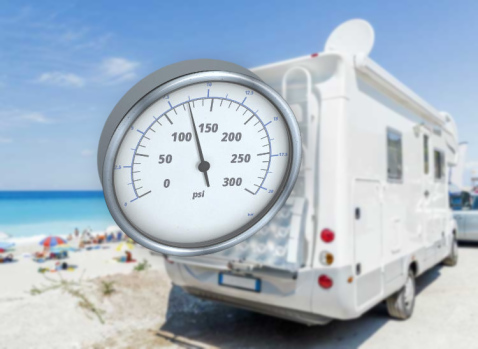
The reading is 125 psi
